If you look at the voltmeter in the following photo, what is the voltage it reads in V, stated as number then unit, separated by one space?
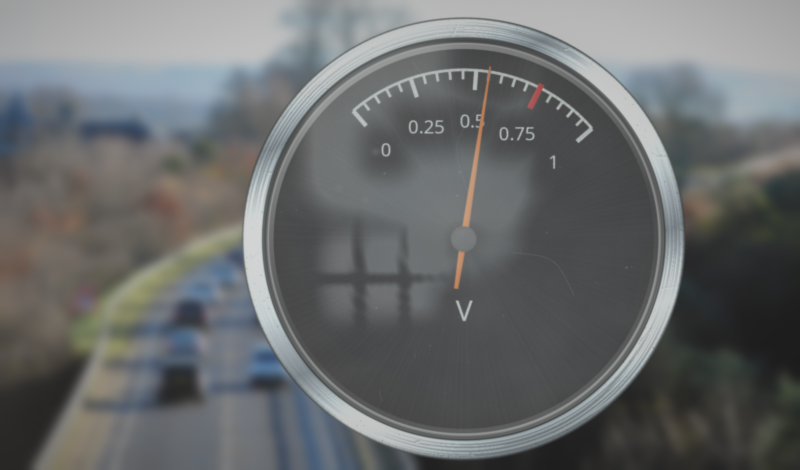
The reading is 0.55 V
